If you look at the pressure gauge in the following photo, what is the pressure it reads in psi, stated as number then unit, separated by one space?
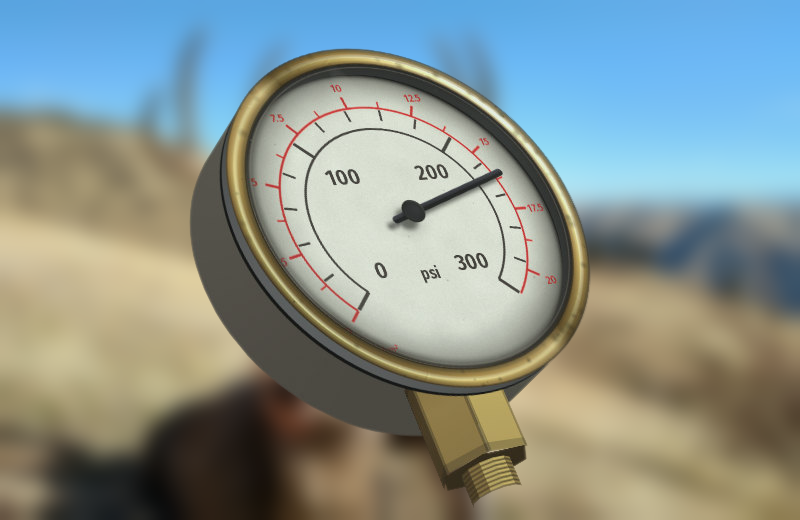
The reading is 230 psi
